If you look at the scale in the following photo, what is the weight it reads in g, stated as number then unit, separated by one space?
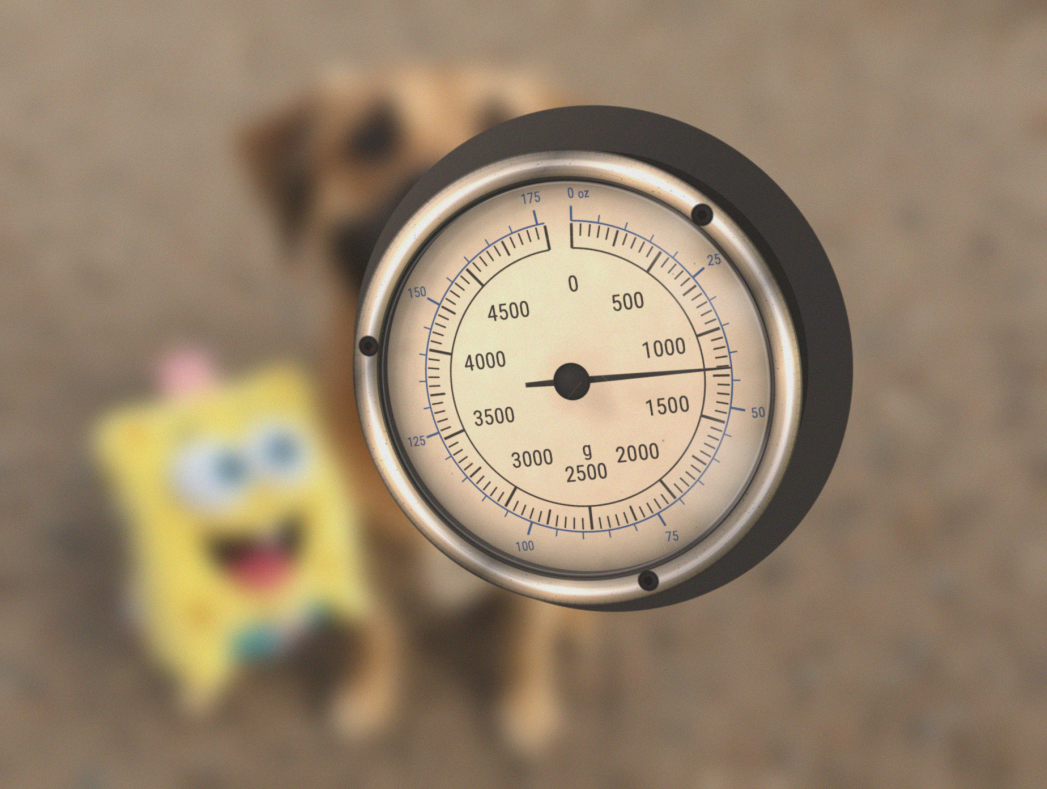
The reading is 1200 g
